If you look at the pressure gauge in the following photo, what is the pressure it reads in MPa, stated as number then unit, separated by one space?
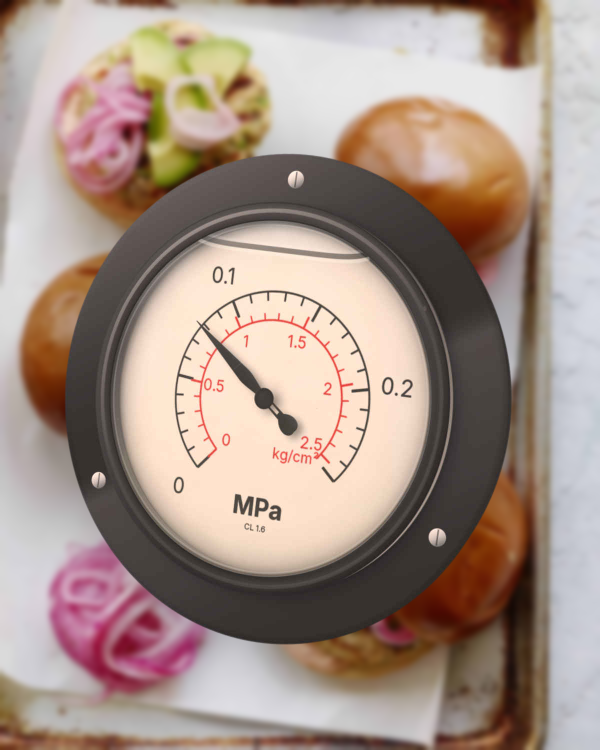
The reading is 0.08 MPa
